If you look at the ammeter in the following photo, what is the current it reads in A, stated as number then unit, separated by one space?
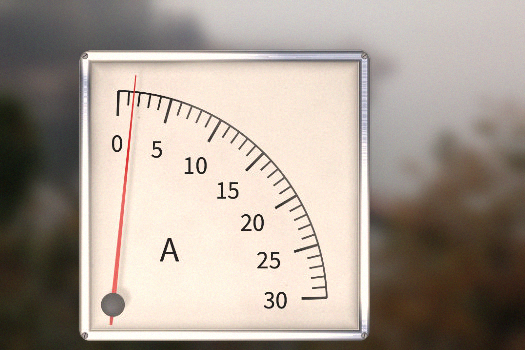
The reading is 1.5 A
